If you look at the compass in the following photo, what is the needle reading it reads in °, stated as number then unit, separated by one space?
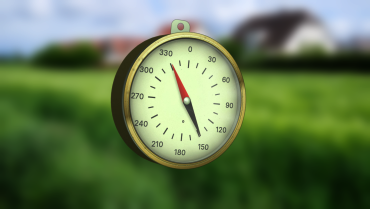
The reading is 330 °
